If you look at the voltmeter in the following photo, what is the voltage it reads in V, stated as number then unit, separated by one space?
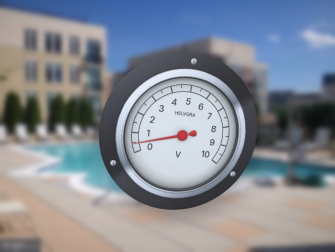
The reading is 0.5 V
